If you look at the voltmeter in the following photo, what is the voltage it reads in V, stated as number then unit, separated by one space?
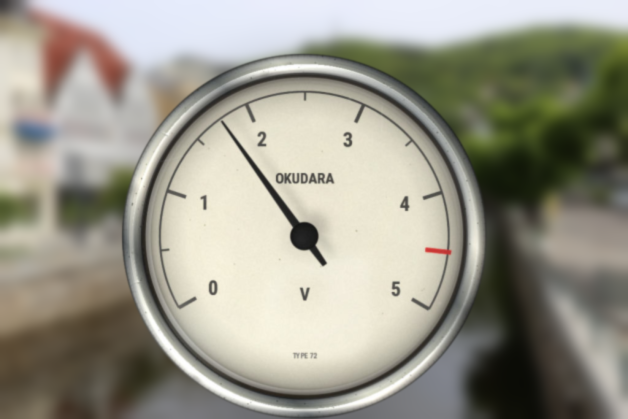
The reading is 1.75 V
